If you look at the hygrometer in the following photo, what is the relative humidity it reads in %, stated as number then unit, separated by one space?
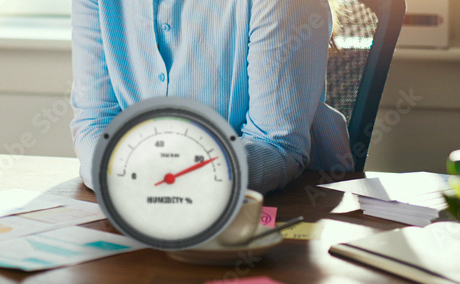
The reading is 85 %
